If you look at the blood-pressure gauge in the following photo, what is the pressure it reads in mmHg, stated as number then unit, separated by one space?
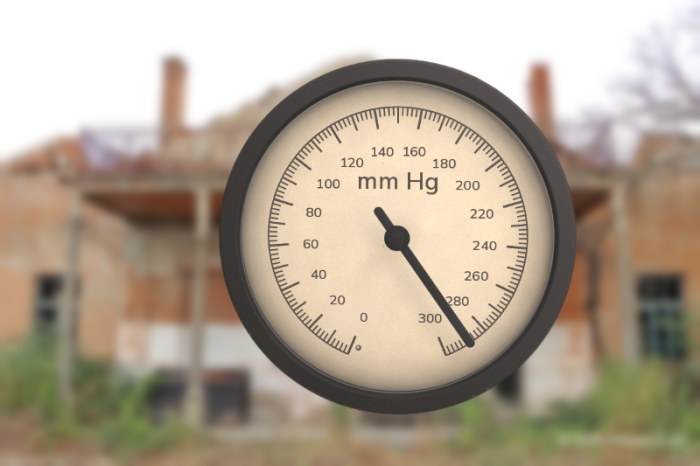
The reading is 288 mmHg
